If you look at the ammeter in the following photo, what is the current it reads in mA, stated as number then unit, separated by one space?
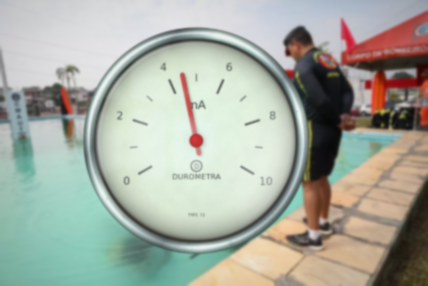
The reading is 4.5 mA
